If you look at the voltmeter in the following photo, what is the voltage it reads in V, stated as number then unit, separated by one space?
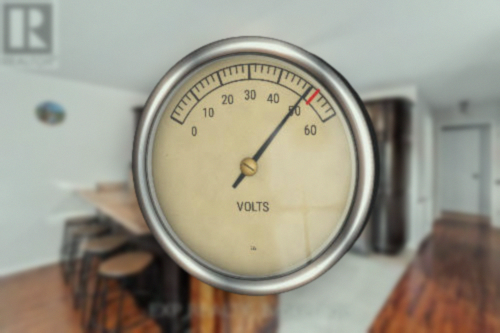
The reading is 50 V
